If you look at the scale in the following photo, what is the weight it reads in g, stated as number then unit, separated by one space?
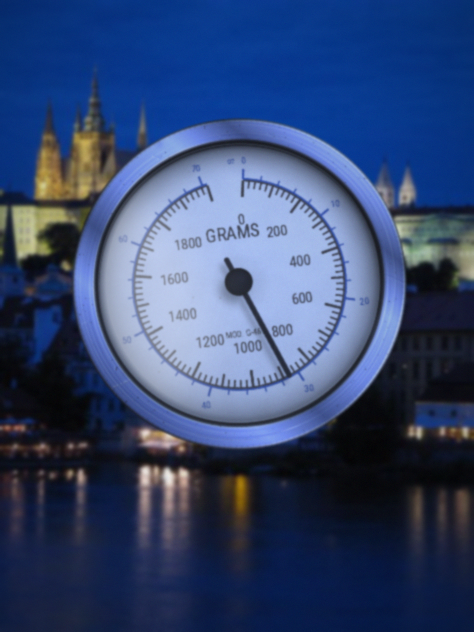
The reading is 880 g
